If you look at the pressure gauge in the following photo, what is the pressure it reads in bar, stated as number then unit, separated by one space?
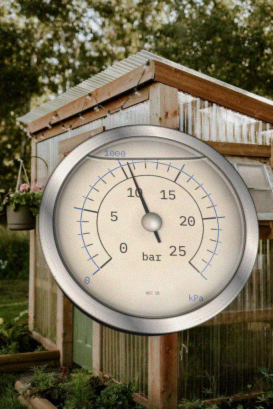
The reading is 10.5 bar
